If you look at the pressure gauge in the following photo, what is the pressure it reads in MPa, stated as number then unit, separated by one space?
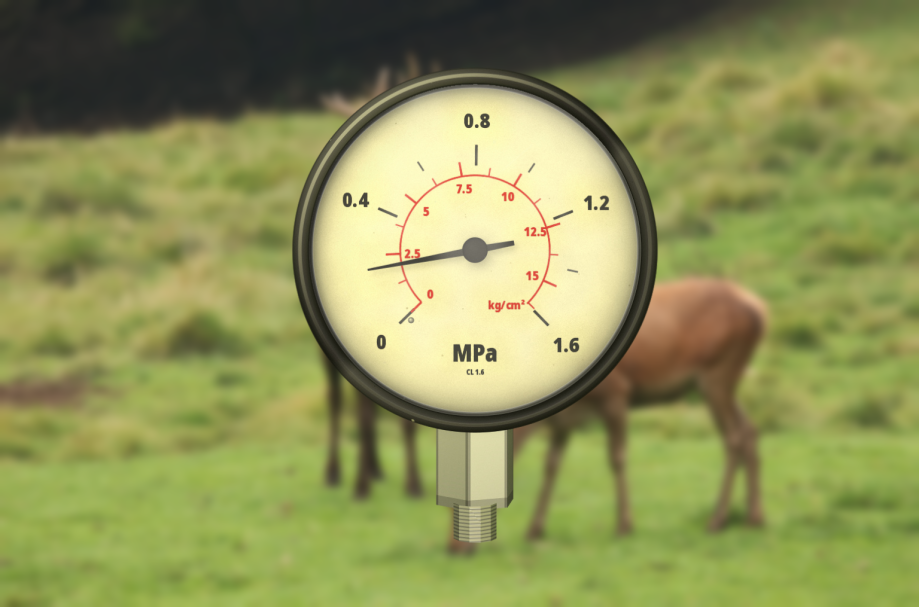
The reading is 0.2 MPa
